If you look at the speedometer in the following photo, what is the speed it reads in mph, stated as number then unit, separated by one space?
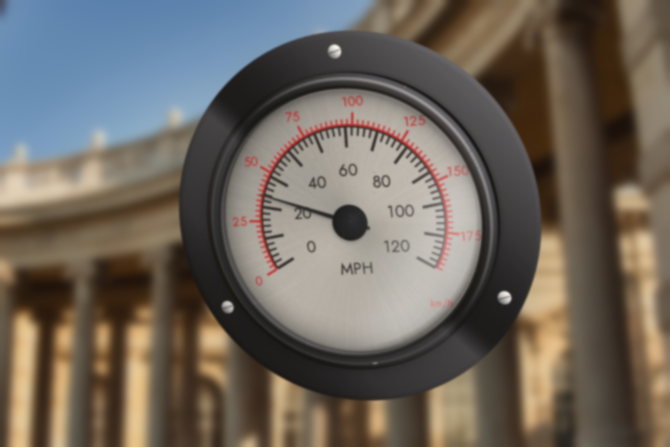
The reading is 24 mph
